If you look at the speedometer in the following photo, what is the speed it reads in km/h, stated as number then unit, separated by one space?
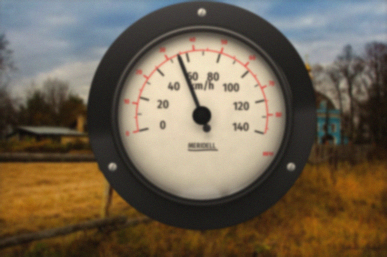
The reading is 55 km/h
